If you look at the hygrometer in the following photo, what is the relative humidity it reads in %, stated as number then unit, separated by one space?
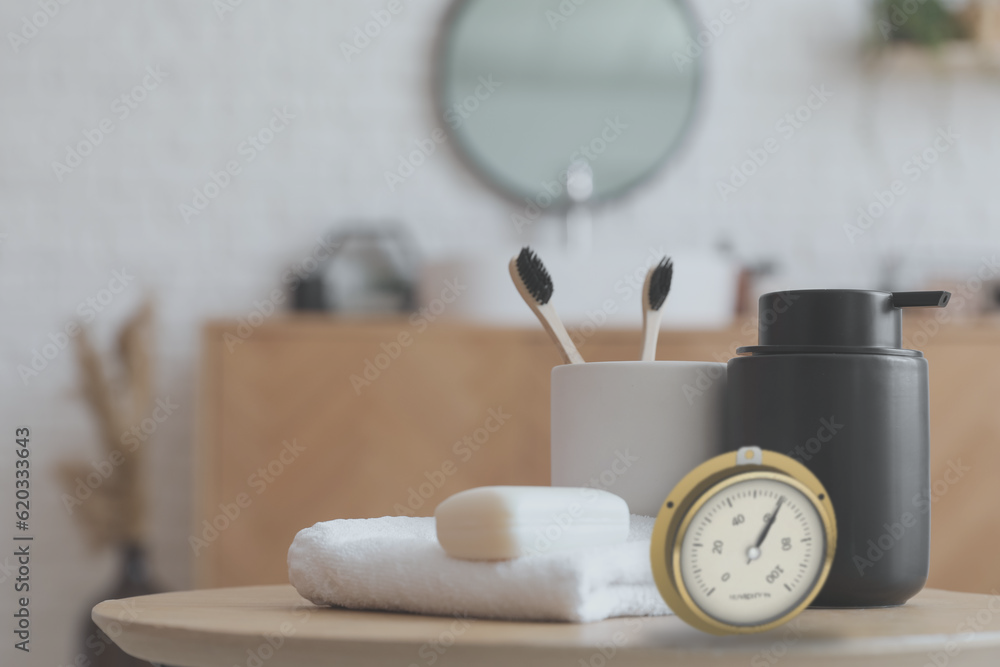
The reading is 60 %
